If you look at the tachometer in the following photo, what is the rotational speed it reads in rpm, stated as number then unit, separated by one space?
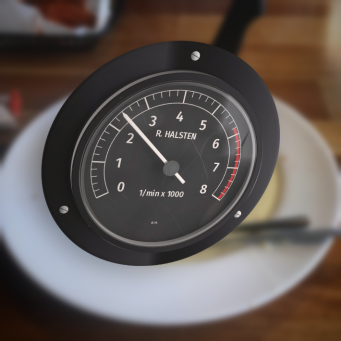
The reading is 2400 rpm
